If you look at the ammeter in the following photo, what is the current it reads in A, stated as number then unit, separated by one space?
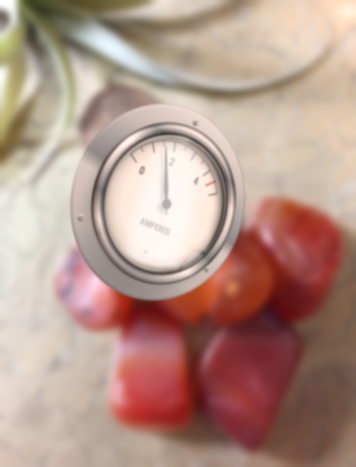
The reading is 1.5 A
